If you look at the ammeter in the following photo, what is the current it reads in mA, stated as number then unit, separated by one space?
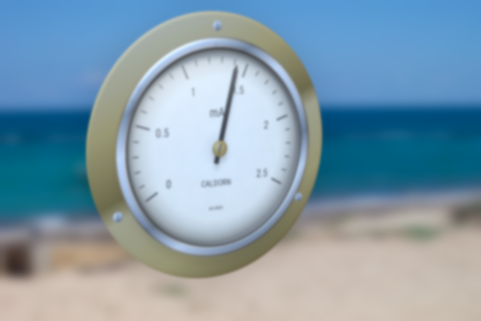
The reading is 1.4 mA
